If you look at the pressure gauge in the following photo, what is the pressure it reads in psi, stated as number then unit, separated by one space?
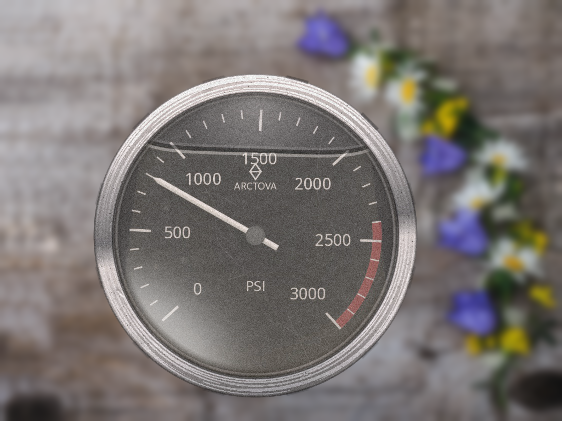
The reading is 800 psi
